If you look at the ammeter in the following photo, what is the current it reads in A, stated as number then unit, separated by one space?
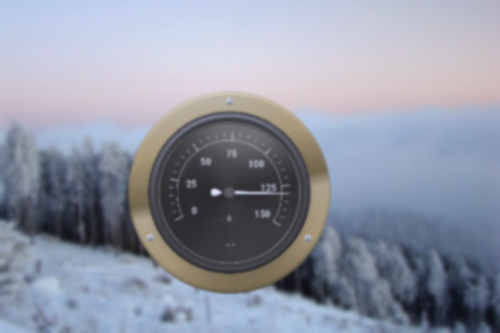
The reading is 130 A
